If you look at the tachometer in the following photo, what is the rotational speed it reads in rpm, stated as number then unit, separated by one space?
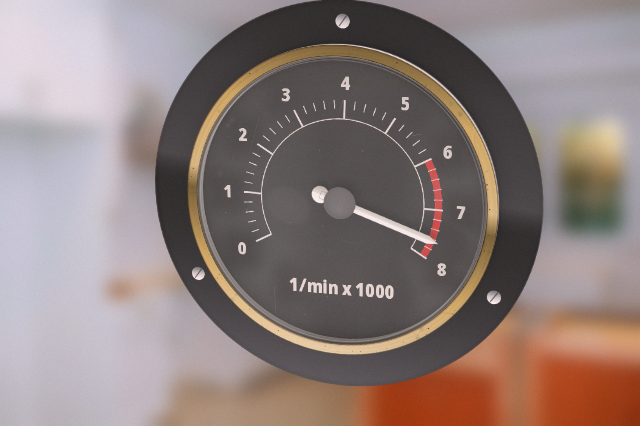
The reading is 7600 rpm
